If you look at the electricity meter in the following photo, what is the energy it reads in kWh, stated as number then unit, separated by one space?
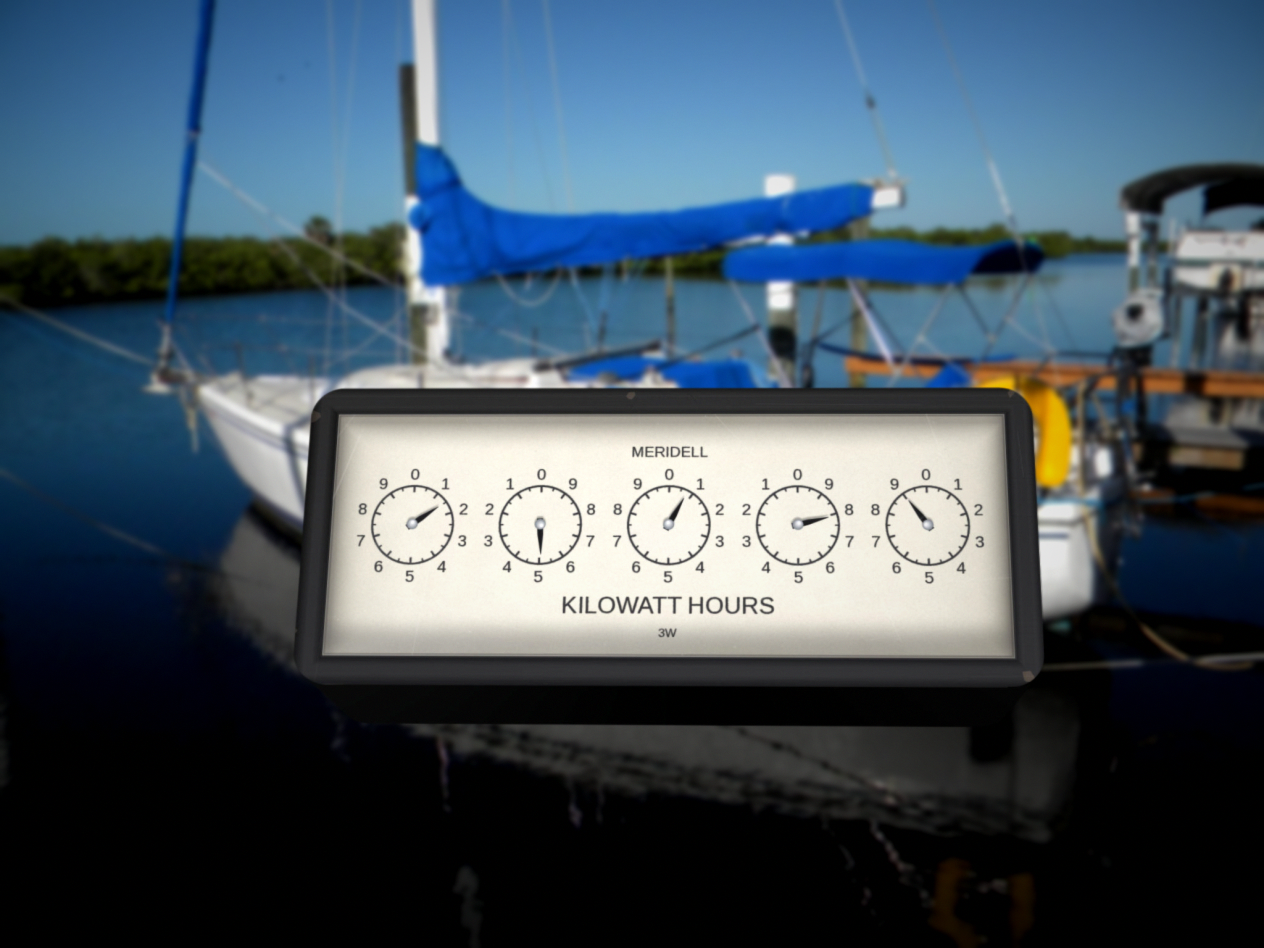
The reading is 15079 kWh
